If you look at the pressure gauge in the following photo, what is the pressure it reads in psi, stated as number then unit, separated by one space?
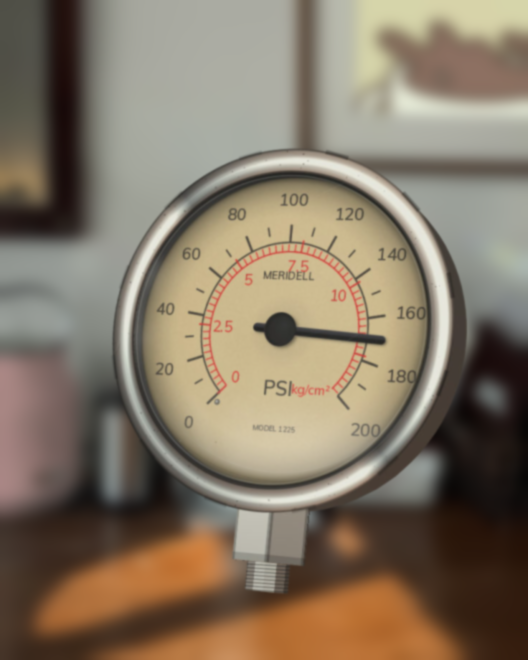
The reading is 170 psi
